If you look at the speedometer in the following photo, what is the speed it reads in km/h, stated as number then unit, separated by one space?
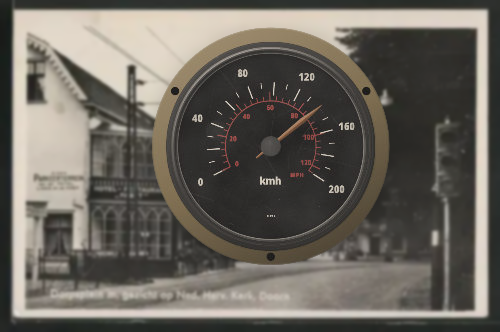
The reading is 140 km/h
